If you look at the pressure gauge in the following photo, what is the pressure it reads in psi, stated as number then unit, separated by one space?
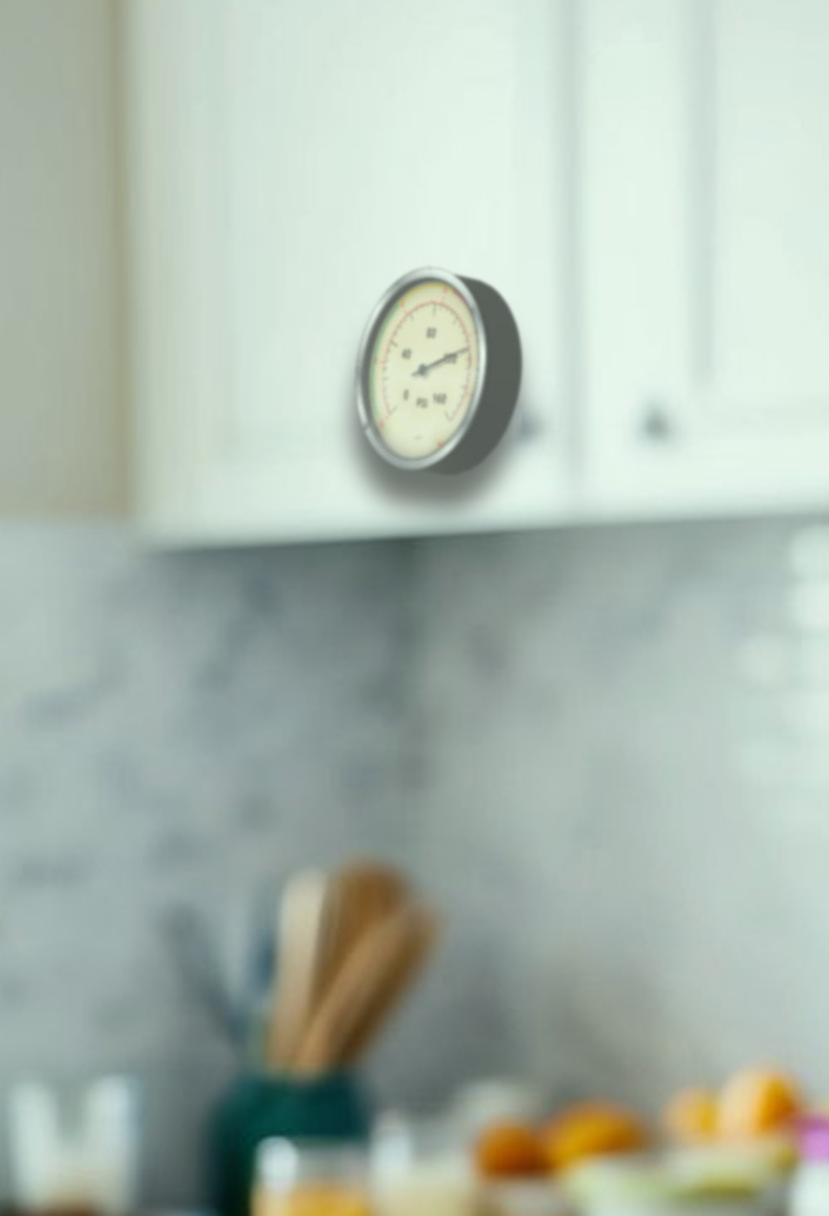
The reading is 120 psi
